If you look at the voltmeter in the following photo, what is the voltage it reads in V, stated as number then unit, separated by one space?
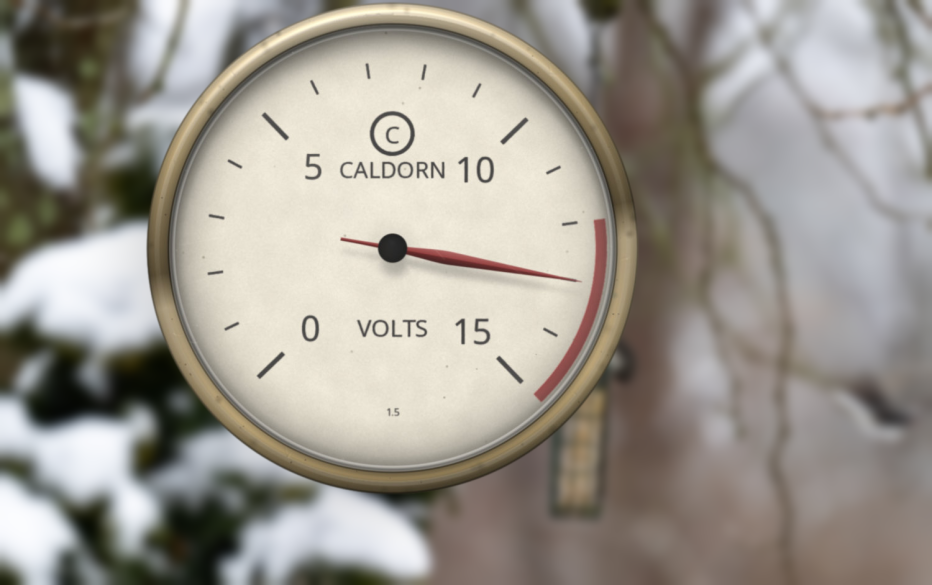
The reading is 13 V
